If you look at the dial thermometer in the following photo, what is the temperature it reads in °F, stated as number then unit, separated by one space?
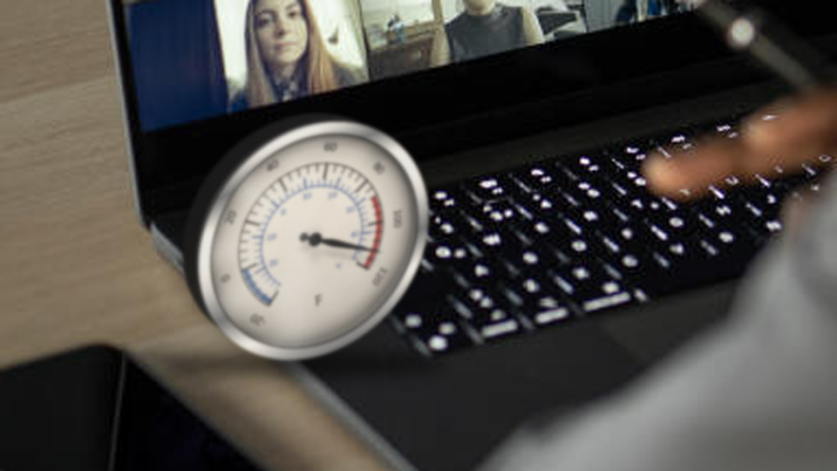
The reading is 112 °F
